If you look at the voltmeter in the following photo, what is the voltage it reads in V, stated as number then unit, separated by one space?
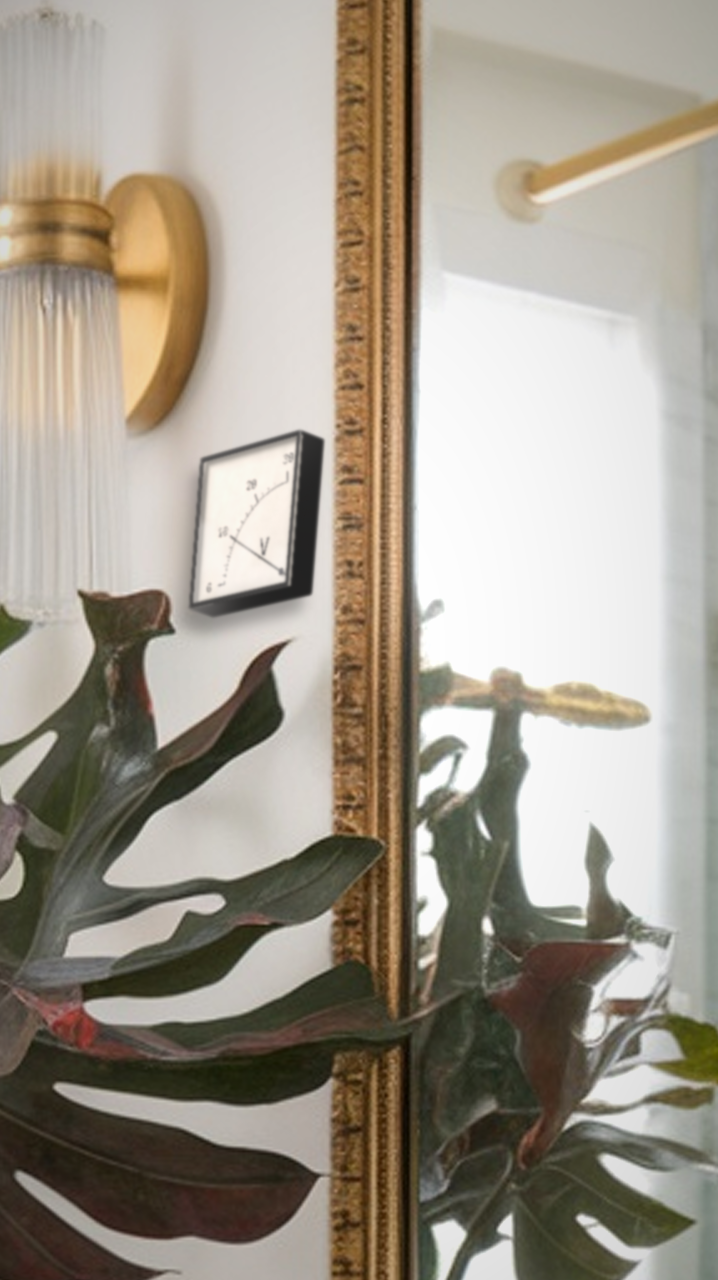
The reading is 10 V
